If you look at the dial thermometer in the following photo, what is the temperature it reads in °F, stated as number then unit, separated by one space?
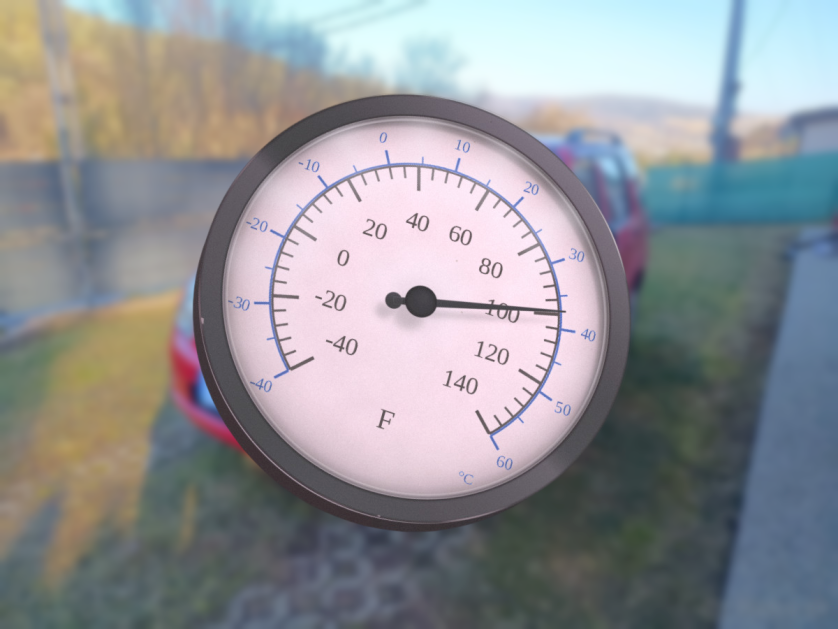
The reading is 100 °F
